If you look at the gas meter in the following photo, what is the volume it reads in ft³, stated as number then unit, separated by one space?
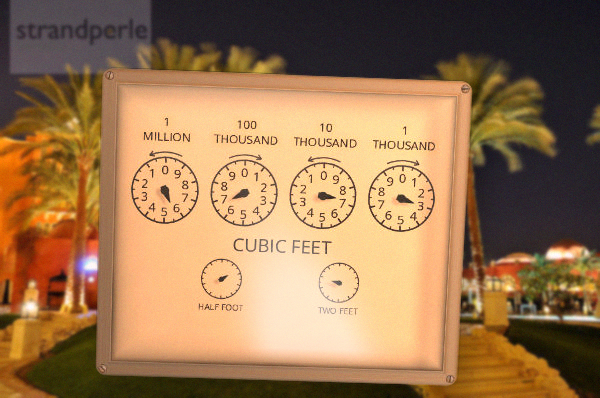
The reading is 567300 ft³
